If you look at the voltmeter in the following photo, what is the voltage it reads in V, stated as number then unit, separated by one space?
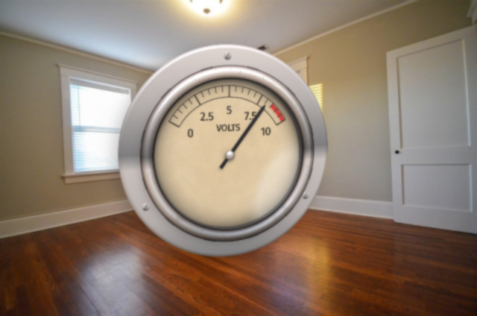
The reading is 8 V
